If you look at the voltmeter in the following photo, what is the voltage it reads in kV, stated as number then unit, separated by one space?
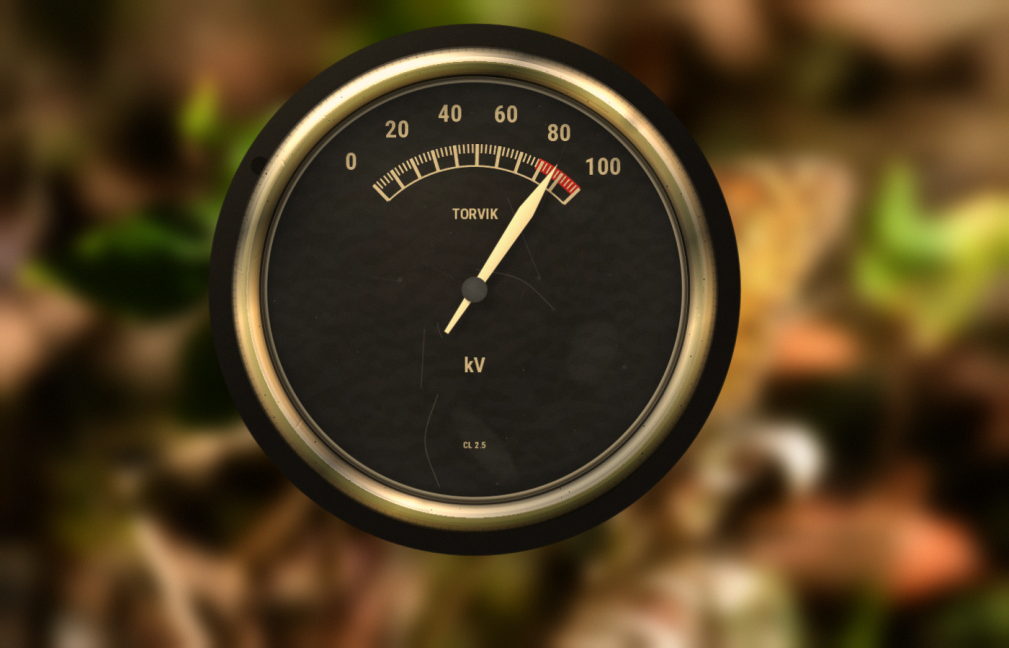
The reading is 86 kV
